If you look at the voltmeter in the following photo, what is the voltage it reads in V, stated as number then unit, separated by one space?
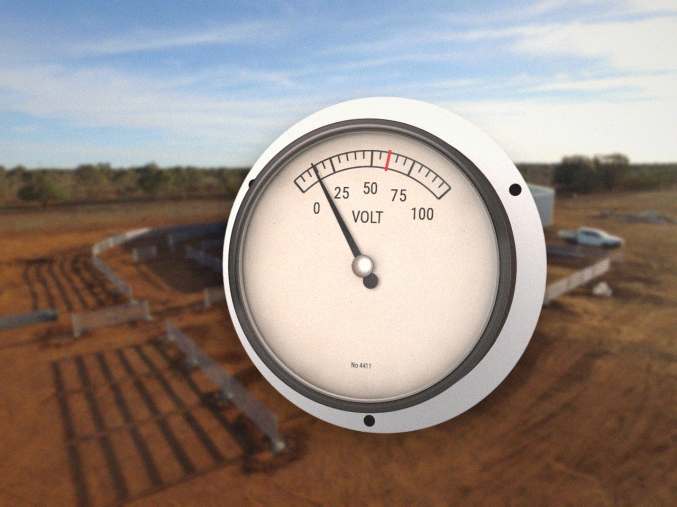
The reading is 15 V
